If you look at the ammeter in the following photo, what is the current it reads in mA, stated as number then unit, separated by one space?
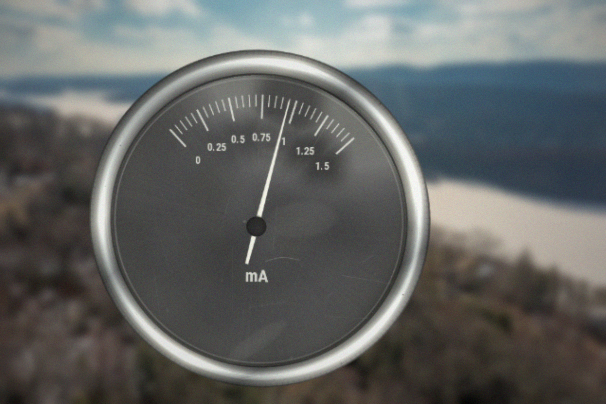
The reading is 0.95 mA
